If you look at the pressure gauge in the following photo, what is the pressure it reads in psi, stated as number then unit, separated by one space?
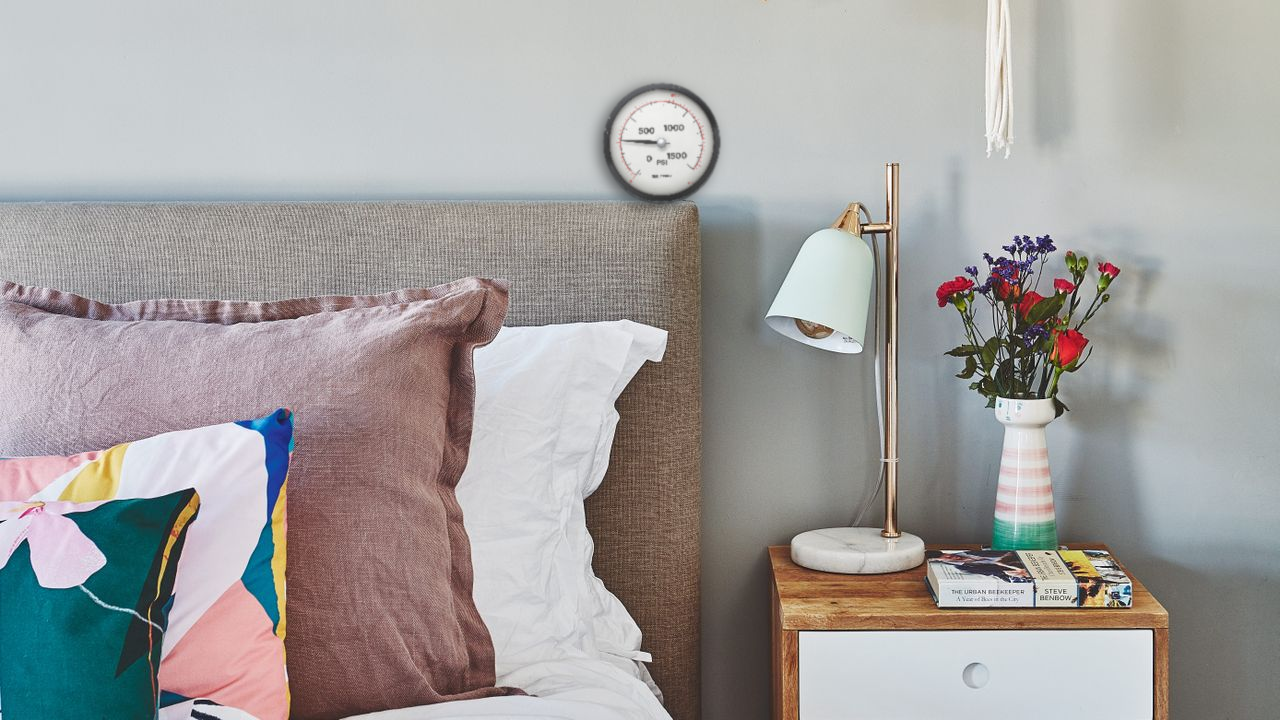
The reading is 300 psi
